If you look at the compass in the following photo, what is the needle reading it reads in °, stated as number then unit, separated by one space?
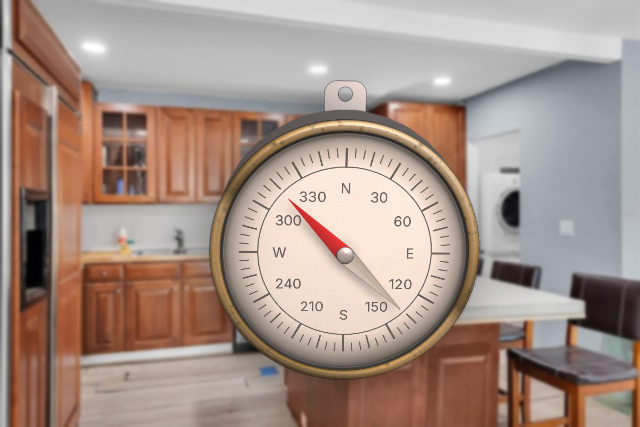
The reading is 315 °
